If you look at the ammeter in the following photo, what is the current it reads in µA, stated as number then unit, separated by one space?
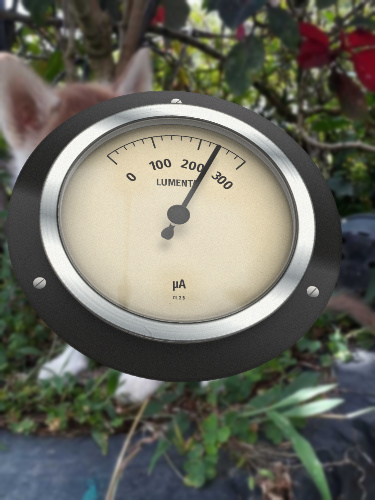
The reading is 240 µA
